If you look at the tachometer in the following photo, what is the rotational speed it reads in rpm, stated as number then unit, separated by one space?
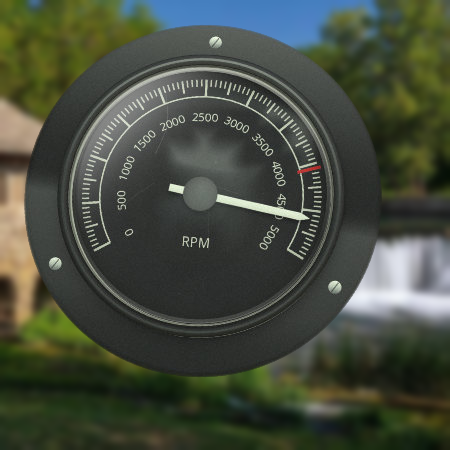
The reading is 4600 rpm
